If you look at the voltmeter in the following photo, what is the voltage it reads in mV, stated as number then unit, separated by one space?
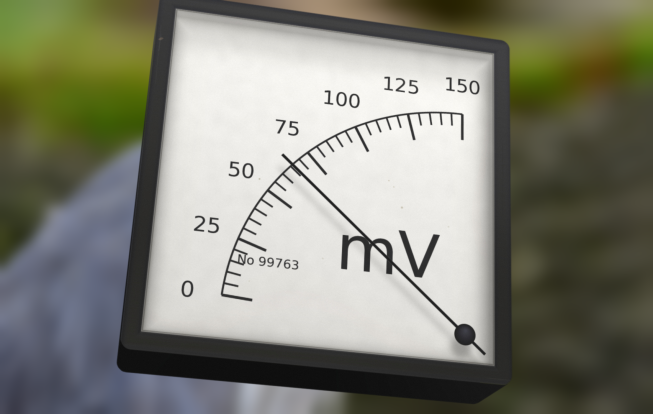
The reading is 65 mV
